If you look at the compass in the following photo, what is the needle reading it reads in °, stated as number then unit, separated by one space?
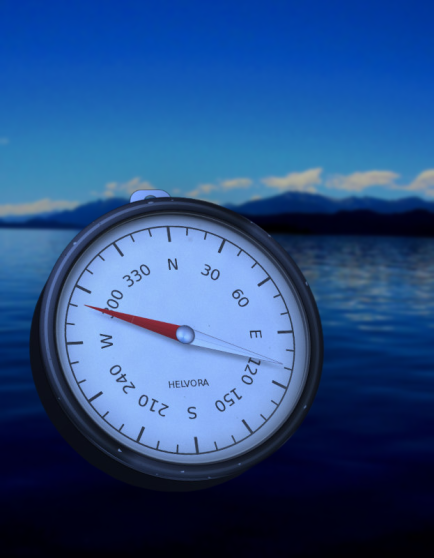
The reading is 290 °
